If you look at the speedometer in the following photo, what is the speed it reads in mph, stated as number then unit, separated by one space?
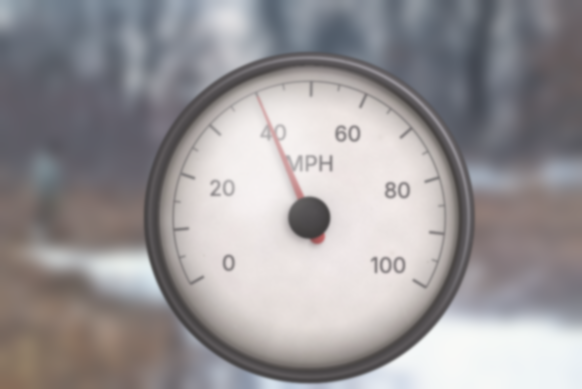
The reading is 40 mph
